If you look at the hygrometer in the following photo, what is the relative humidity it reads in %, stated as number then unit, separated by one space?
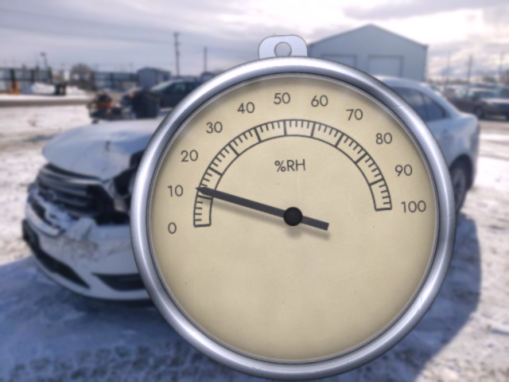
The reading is 12 %
